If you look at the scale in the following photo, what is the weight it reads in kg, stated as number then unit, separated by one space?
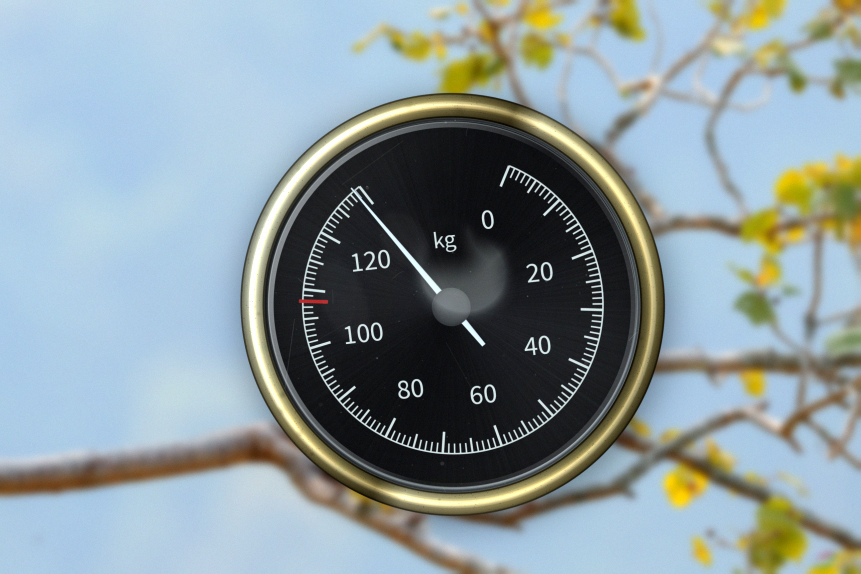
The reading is 129 kg
